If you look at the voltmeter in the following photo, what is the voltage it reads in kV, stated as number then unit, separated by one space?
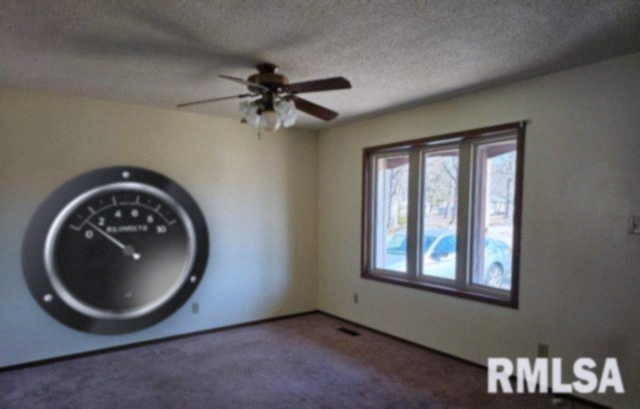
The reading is 1 kV
